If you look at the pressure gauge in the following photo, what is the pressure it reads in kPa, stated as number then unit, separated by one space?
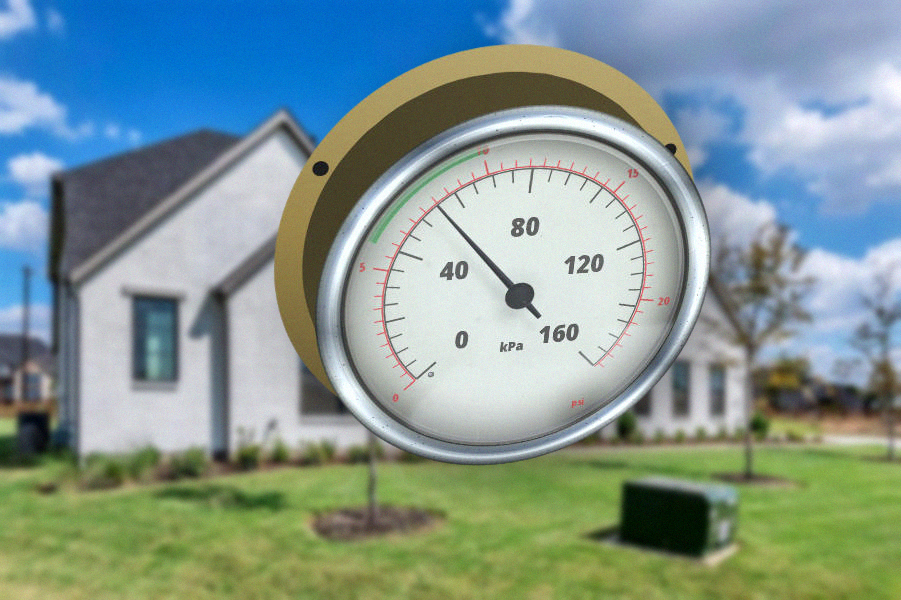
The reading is 55 kPa
